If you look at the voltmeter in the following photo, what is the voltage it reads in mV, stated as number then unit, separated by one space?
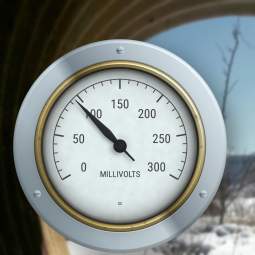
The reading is 95 mV
